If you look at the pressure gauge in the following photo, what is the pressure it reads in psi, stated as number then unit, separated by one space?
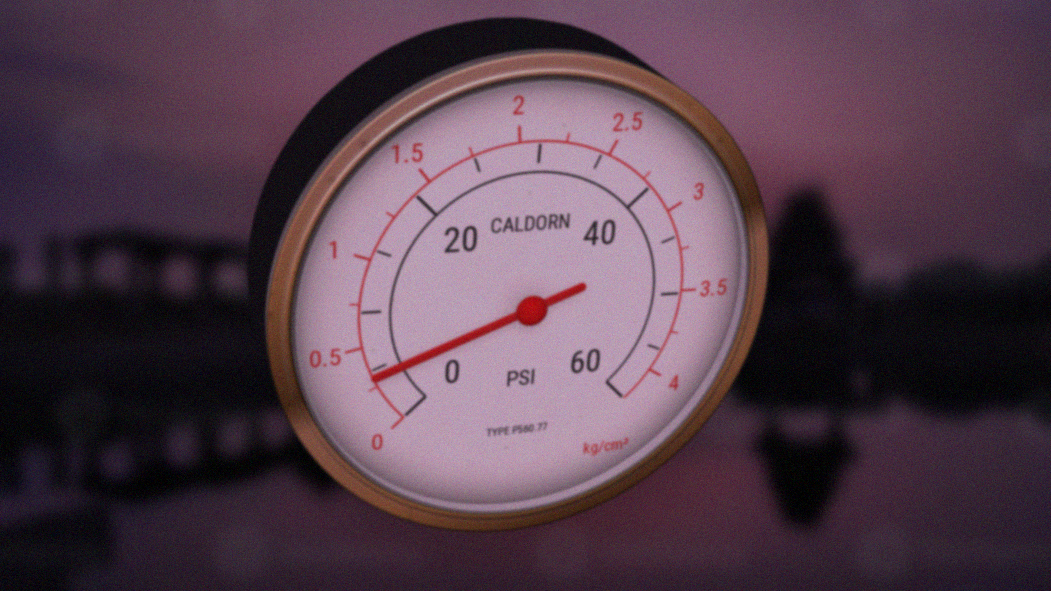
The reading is 5 psi
